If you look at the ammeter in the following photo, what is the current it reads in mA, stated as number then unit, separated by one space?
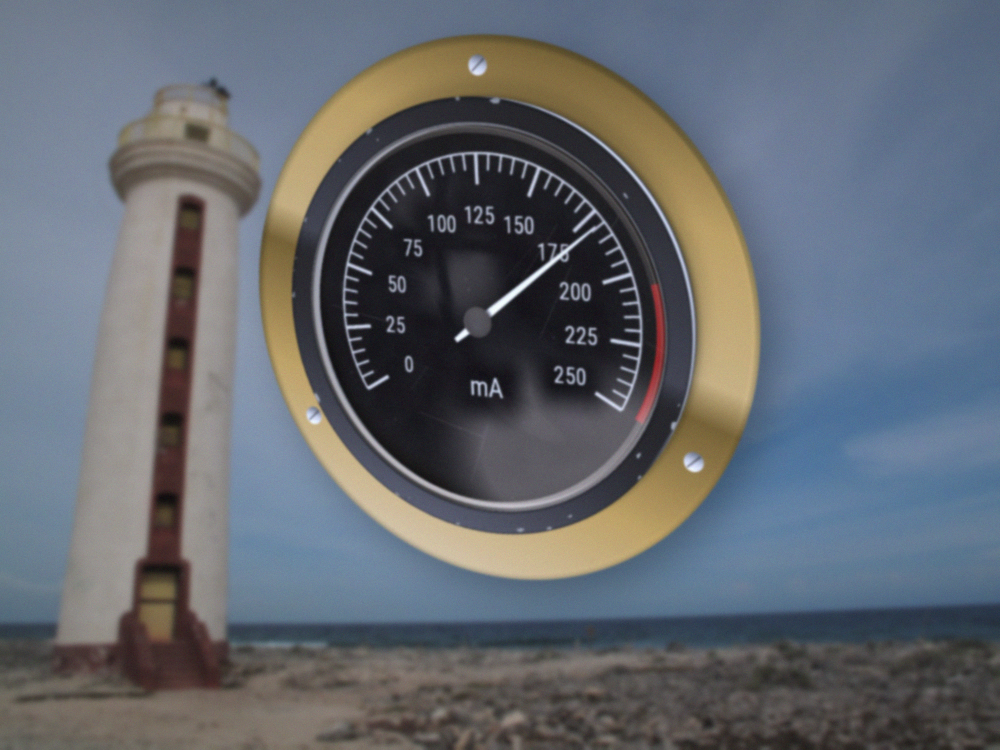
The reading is 180 mA
